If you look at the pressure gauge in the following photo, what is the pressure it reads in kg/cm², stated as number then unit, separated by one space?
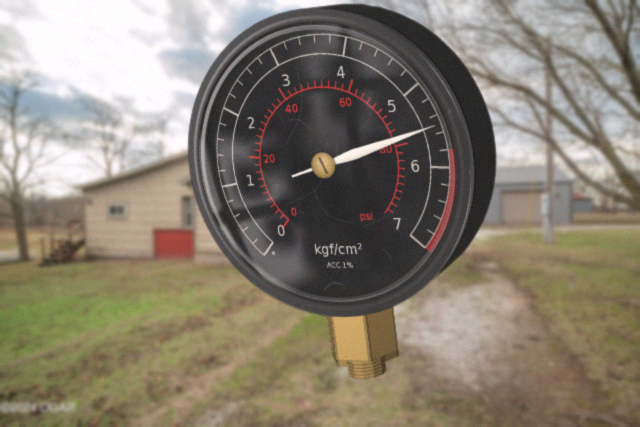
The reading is 5.5 kg/cm²
